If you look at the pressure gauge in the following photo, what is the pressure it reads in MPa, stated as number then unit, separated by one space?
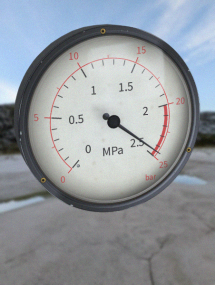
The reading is 2.45 MPa
